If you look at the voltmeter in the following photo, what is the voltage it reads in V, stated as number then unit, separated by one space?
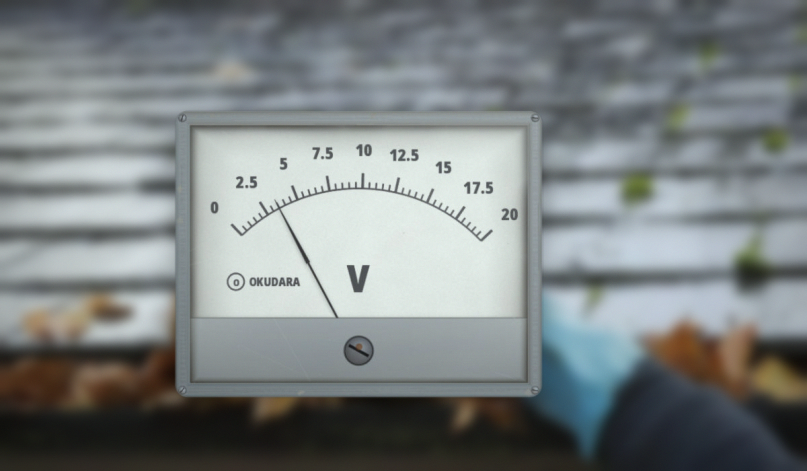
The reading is 3.5 V
